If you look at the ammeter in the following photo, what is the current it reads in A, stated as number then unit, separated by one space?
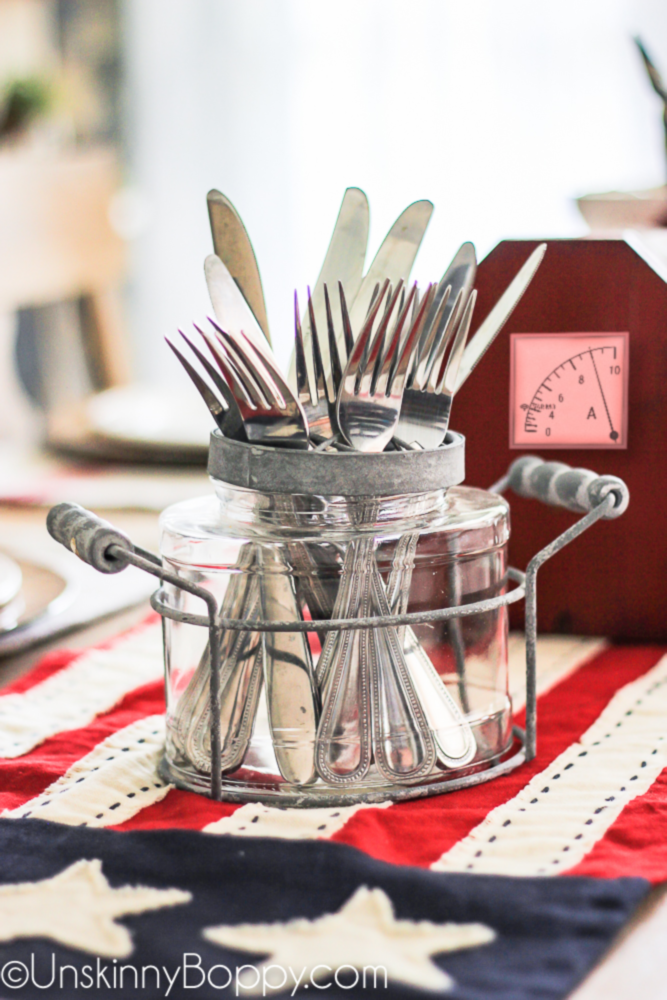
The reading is 9 A
